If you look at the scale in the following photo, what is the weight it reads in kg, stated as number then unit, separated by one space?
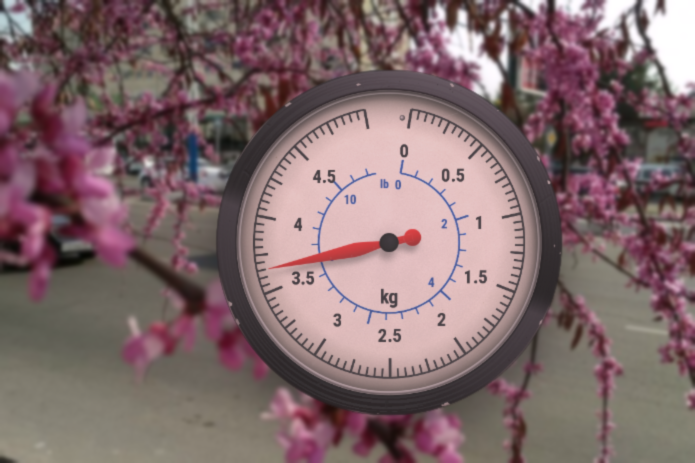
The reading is 3.65 kg
